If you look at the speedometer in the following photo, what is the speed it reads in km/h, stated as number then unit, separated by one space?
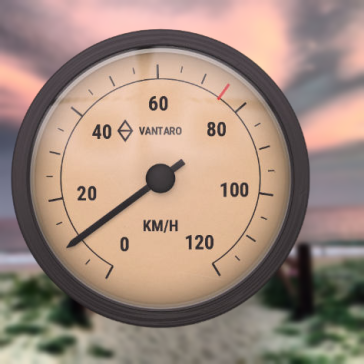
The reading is 10 km/h
